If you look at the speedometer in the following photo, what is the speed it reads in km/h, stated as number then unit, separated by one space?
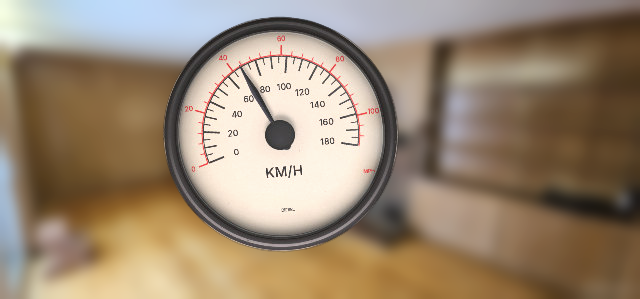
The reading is 70 km/h
